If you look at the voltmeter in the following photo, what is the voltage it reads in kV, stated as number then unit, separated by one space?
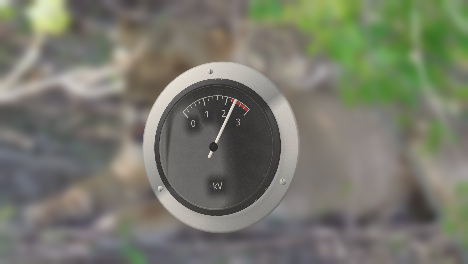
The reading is 2.4 kV
